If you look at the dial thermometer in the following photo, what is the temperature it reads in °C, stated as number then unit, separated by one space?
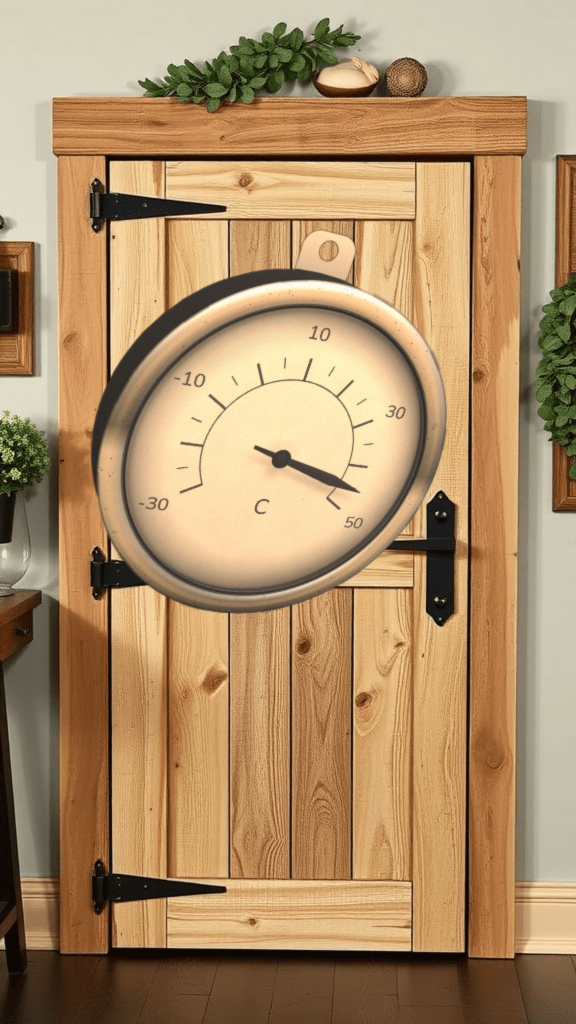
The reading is 45 °C
